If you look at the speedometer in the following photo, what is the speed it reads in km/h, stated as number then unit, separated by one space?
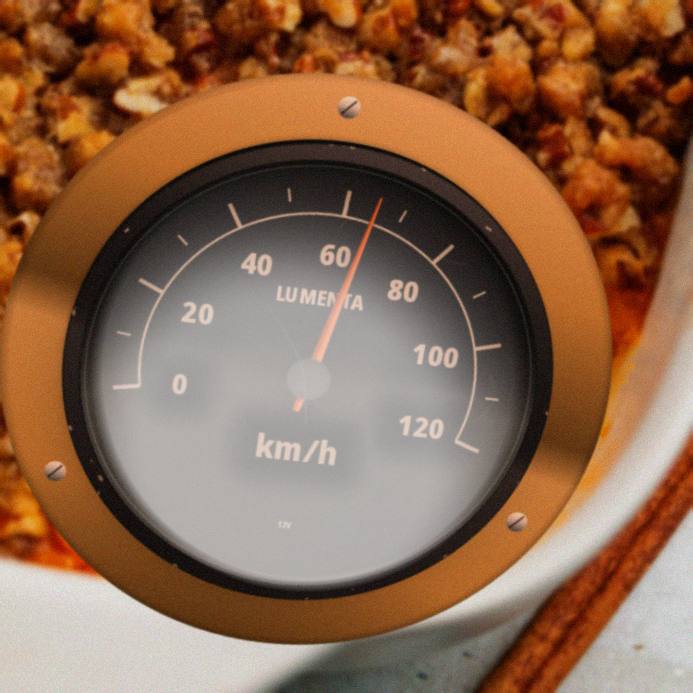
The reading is 65 km/h
